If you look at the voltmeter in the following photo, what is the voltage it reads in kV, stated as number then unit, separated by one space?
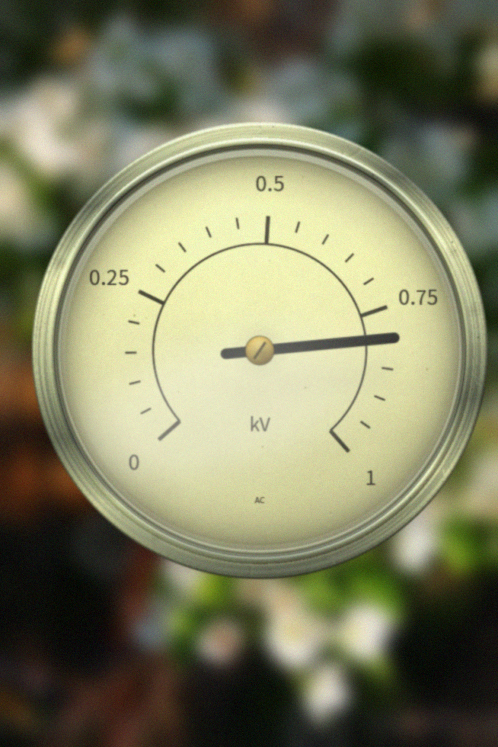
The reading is 0.8 kV
